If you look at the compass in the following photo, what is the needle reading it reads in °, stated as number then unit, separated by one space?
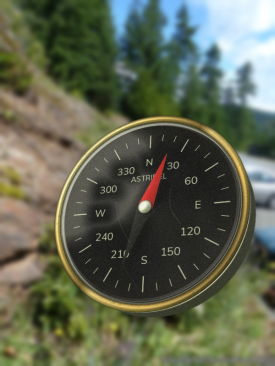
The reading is 20 °
